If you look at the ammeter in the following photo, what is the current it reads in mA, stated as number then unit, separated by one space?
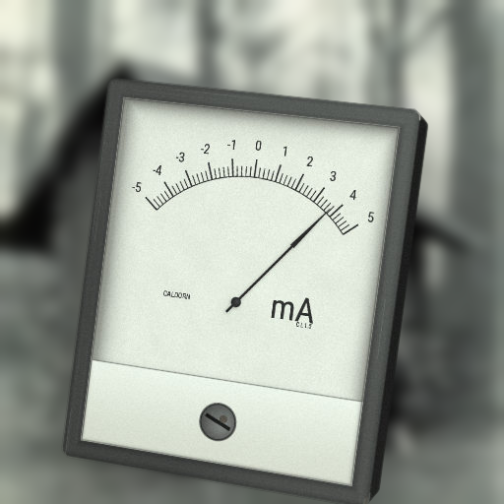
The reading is 3.8 mA
